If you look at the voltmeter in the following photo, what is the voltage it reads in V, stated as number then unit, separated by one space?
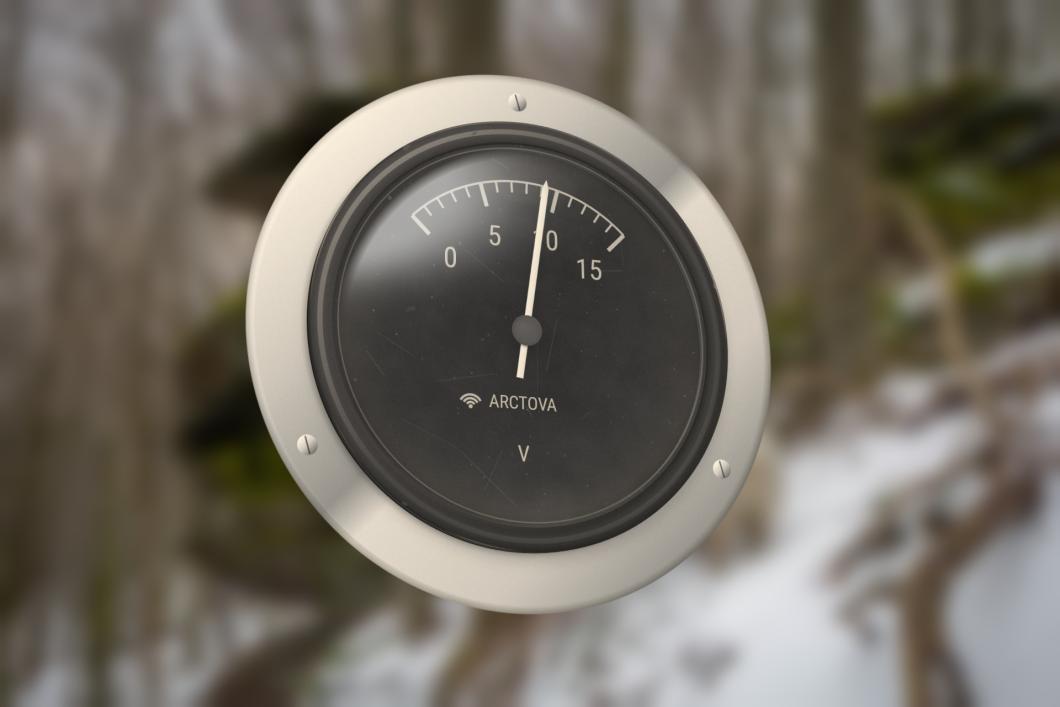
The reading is 9 V
